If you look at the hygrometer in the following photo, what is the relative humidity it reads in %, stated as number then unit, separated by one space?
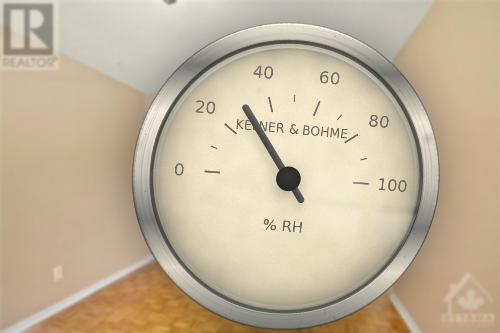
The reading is 30 %
